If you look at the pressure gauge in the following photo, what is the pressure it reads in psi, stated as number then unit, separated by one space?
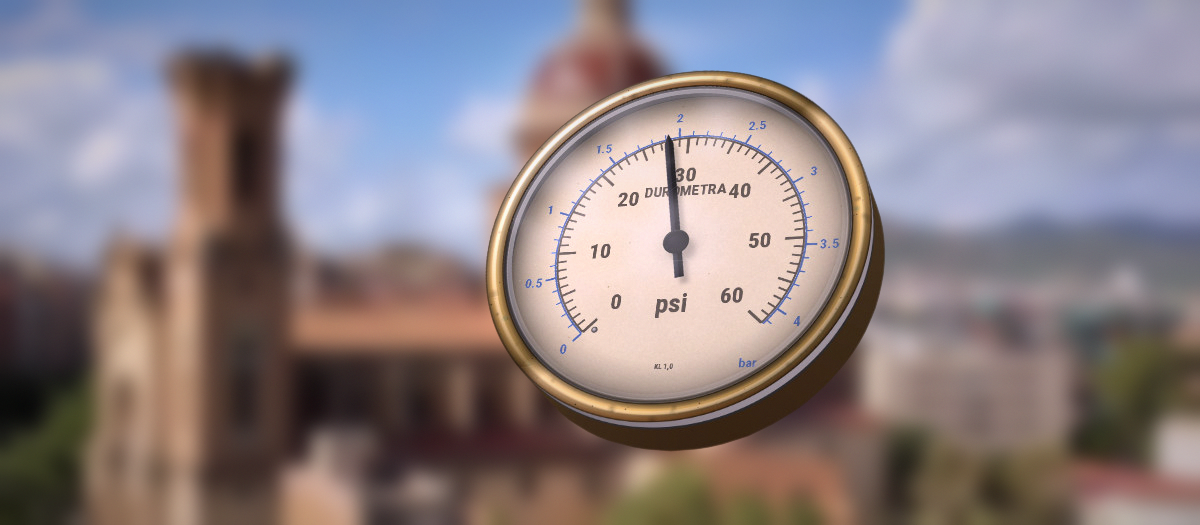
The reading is 28 psi
